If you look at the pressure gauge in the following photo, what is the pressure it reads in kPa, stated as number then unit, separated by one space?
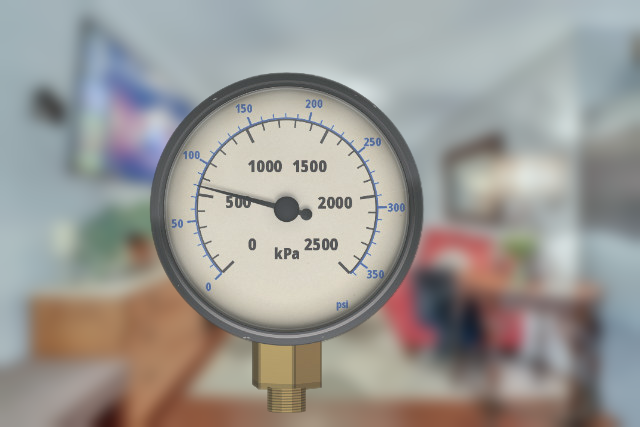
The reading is 550 kPa
